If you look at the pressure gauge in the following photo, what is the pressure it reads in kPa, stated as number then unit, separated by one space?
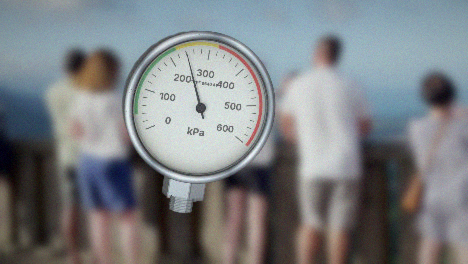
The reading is 240 kPa
